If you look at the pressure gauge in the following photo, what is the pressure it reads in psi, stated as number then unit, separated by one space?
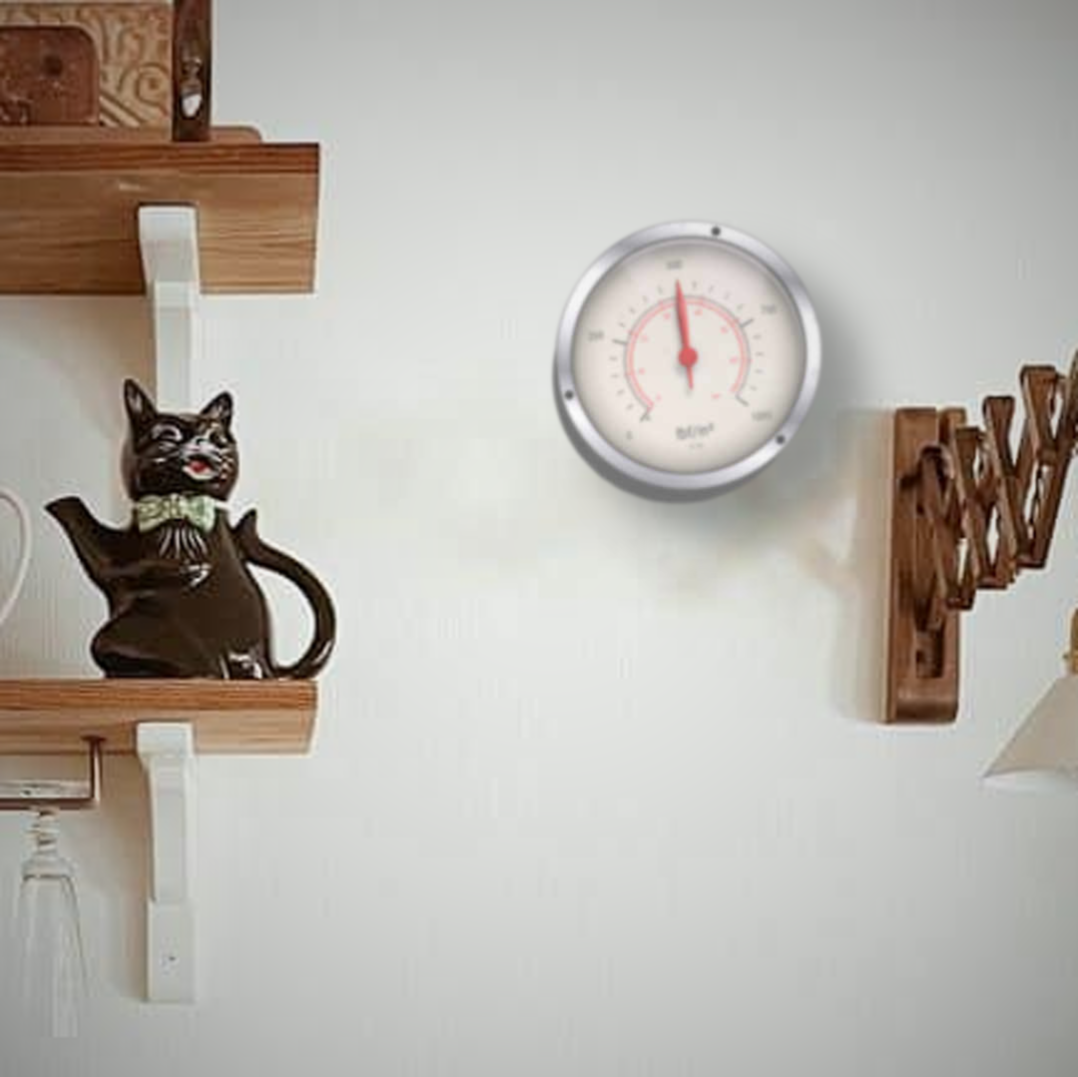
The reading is 500 psi
